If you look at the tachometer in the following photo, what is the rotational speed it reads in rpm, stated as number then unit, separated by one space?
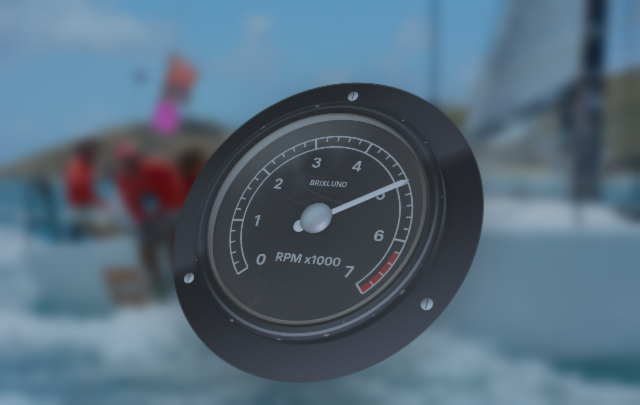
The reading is 5000 rpm
